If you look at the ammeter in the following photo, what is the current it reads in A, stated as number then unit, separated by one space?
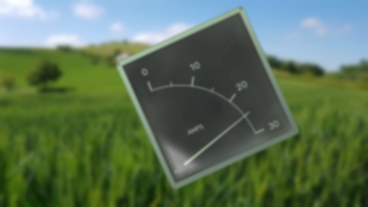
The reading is 25 A
